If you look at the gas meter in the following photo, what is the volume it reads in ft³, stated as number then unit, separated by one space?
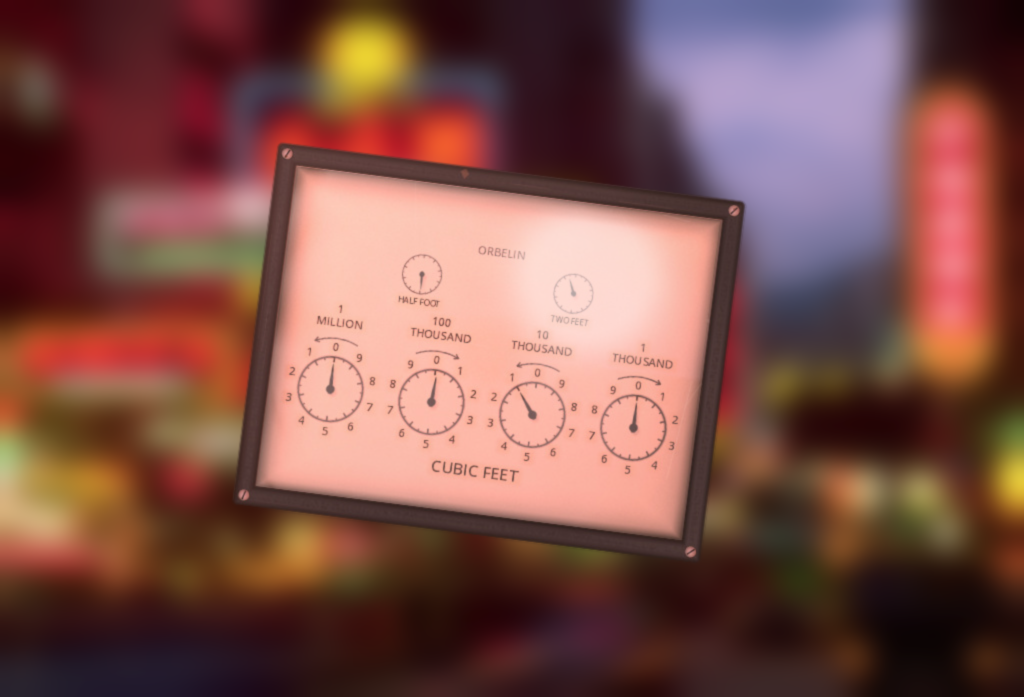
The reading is 1000 ft³
